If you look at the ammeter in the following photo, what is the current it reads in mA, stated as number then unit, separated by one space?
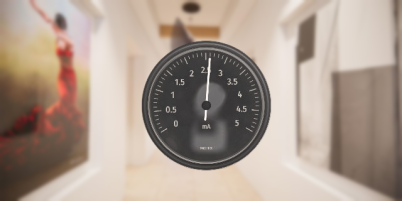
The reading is 2.6 mA
